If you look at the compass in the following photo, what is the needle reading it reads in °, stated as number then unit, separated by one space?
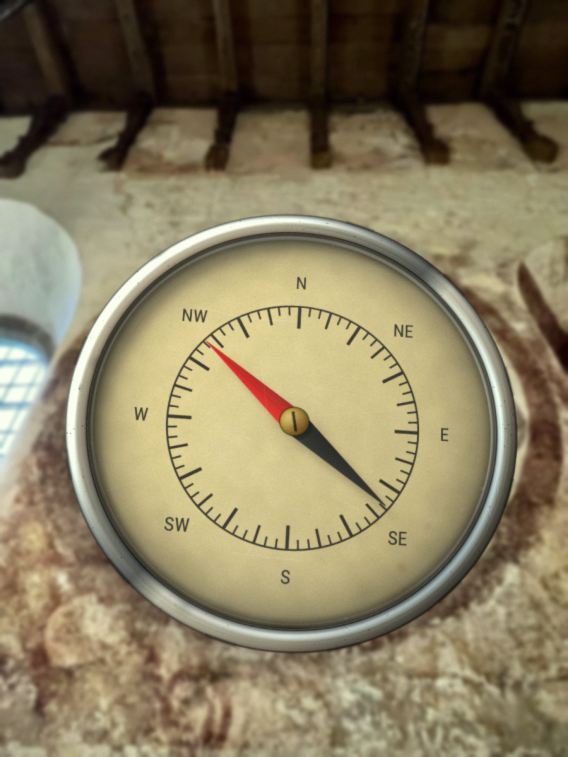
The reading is 310 °
